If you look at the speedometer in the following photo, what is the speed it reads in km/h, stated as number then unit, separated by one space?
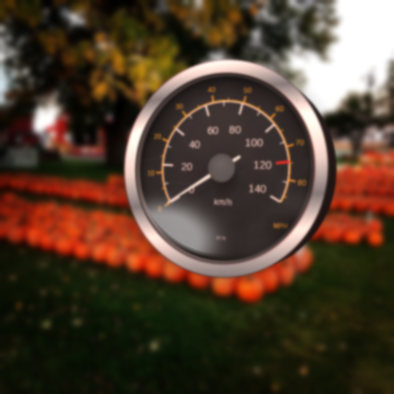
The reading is 0 km/h
